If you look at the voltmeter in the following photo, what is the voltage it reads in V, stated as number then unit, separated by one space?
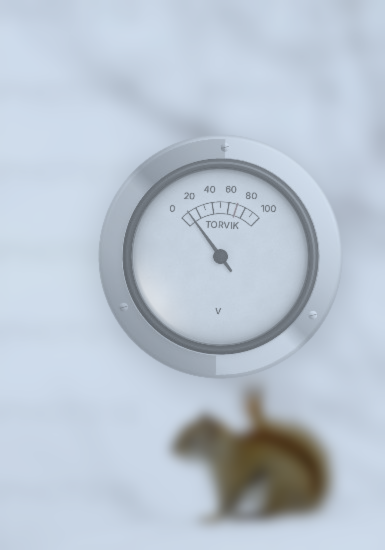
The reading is 10 V
